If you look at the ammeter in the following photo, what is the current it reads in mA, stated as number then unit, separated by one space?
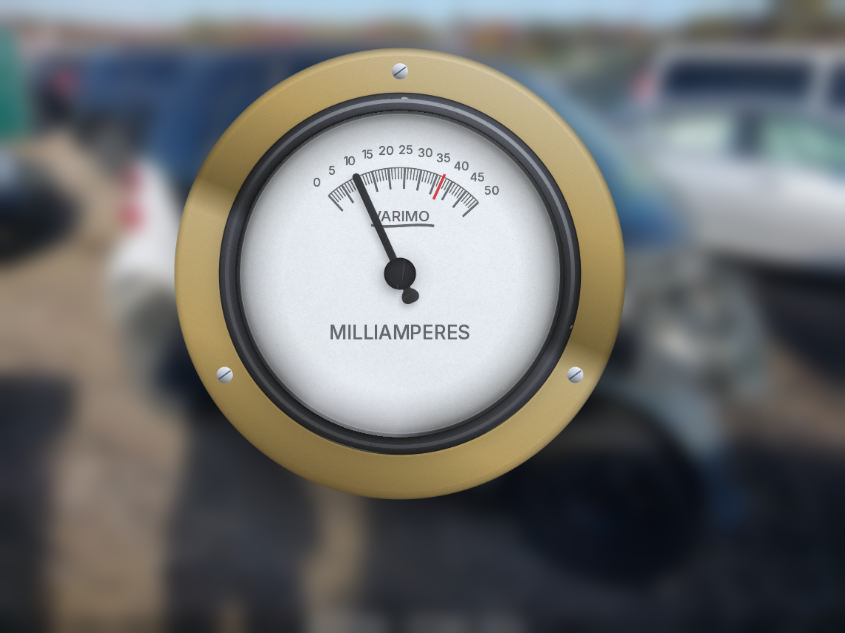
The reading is 10 mA
